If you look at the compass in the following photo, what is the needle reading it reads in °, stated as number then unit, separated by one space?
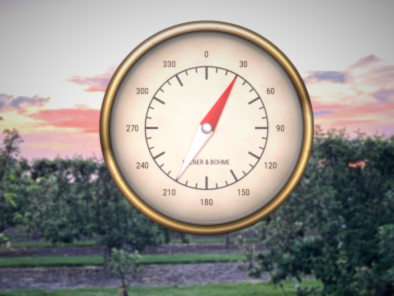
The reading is 30 °
